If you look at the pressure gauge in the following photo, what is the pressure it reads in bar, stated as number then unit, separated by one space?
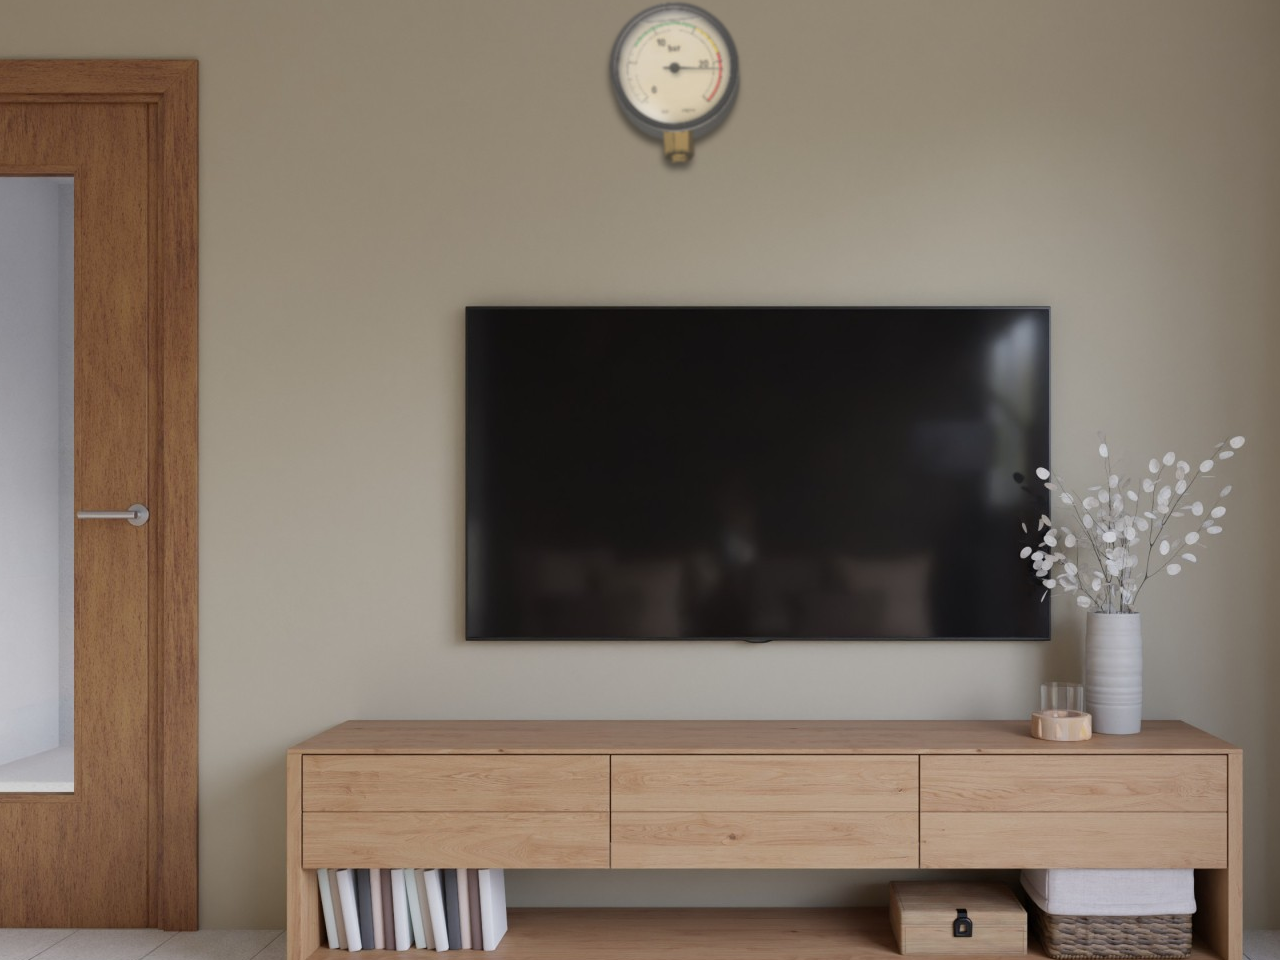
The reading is 21 bar
